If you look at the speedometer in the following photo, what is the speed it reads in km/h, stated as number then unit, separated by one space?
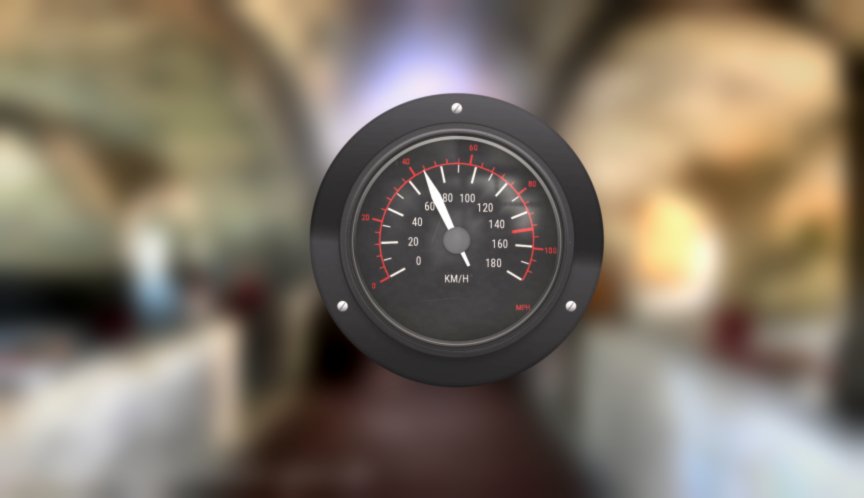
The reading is 70 km/h
